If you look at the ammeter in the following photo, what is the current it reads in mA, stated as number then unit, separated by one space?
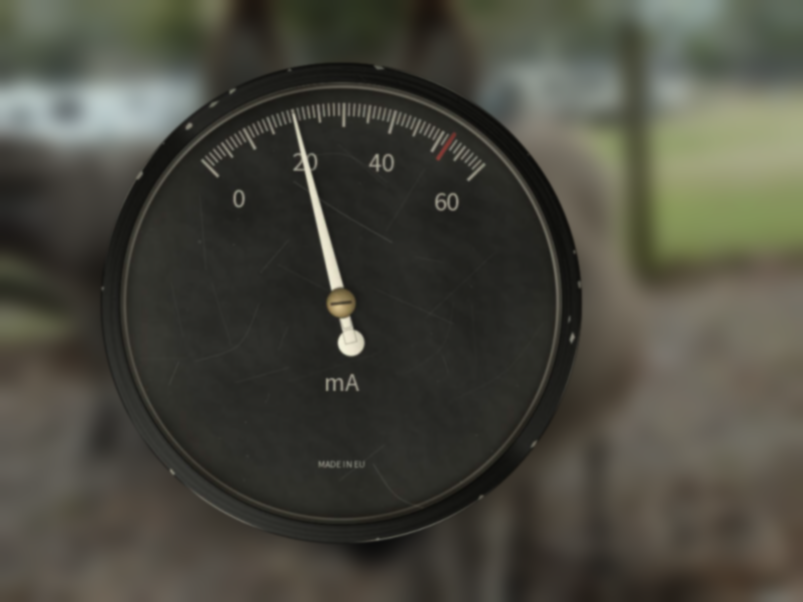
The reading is 20 mA
